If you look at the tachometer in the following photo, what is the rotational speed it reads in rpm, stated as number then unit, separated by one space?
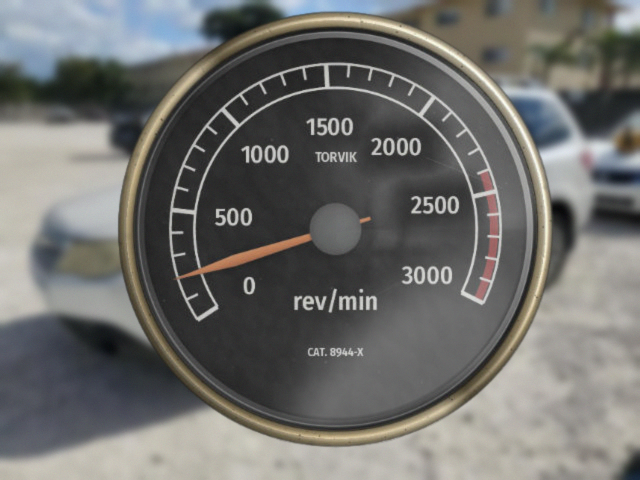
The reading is 200 rpm
